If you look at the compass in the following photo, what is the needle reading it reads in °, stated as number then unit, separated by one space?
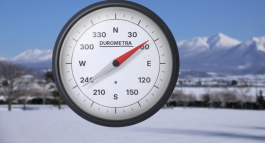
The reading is 55 °
